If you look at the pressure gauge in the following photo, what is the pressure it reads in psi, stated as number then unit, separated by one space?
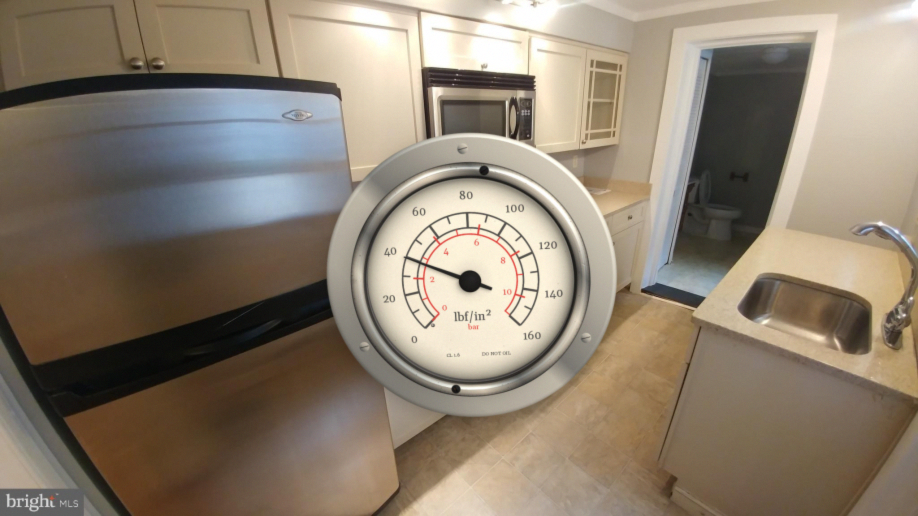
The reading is 40 psi
